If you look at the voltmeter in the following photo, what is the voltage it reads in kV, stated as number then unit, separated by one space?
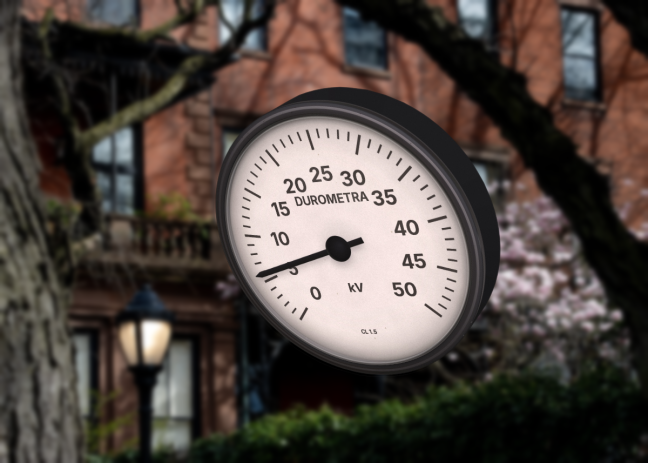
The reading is 6 kV
